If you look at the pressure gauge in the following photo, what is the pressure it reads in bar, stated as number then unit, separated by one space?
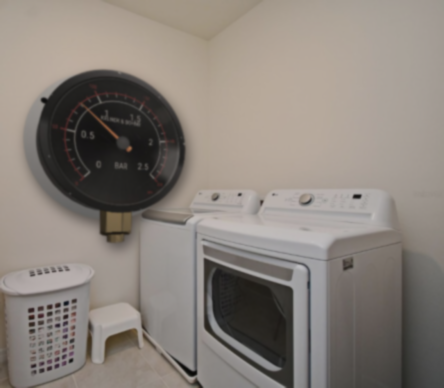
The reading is 0.8 bar
